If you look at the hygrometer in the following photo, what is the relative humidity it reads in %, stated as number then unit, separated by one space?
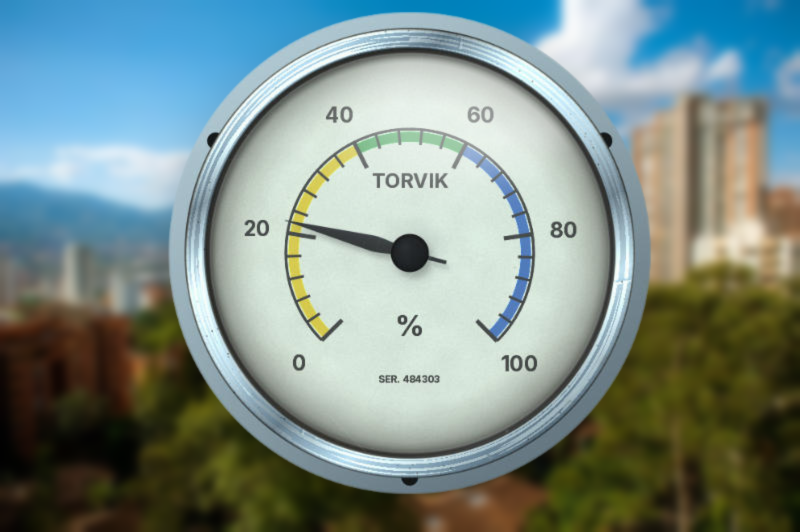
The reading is 22 %
